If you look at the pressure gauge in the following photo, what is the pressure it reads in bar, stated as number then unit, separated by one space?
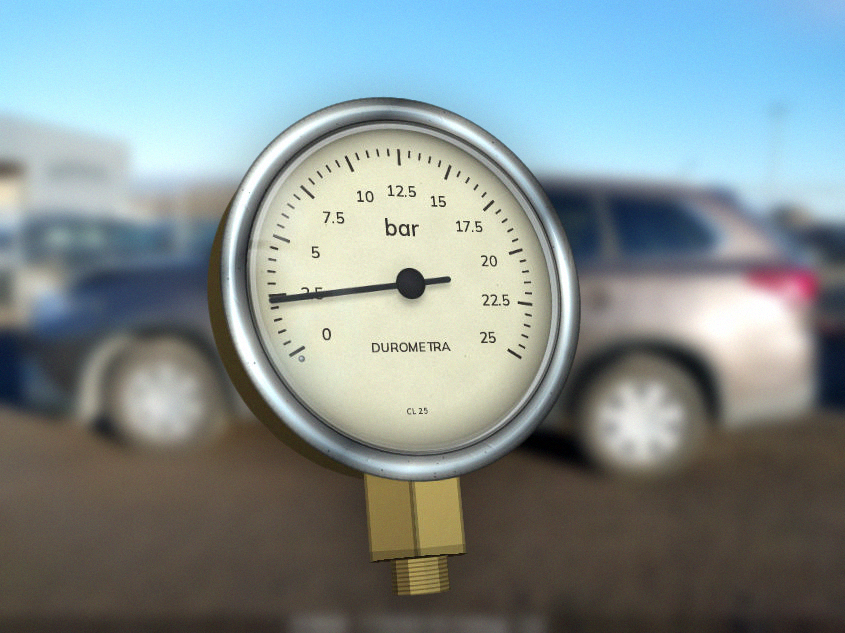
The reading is 2.25 bar
